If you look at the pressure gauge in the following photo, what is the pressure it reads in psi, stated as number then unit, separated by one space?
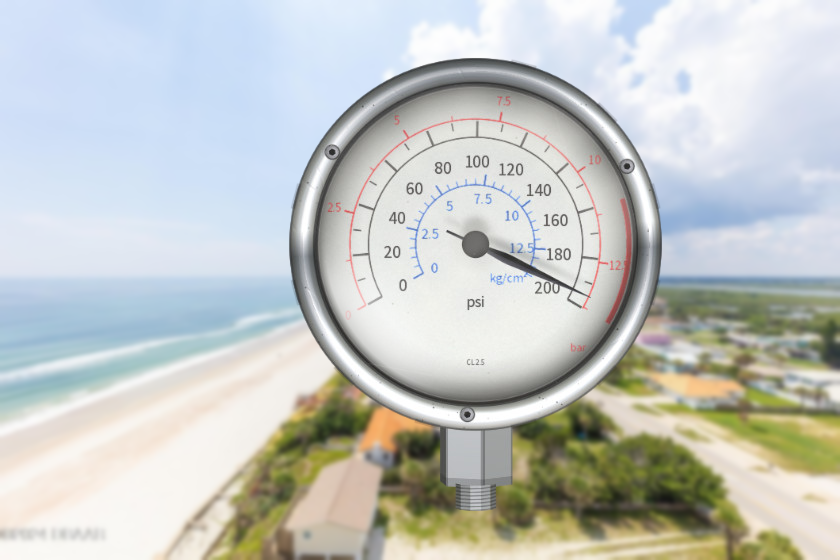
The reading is 195 psi
